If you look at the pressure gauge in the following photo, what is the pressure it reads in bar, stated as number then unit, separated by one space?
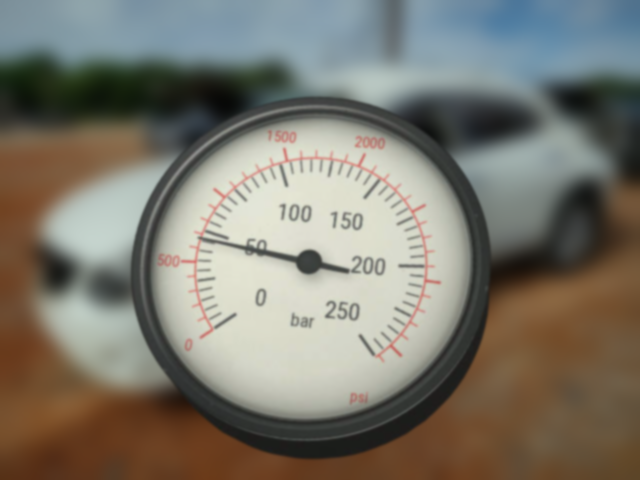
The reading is 45 bar
